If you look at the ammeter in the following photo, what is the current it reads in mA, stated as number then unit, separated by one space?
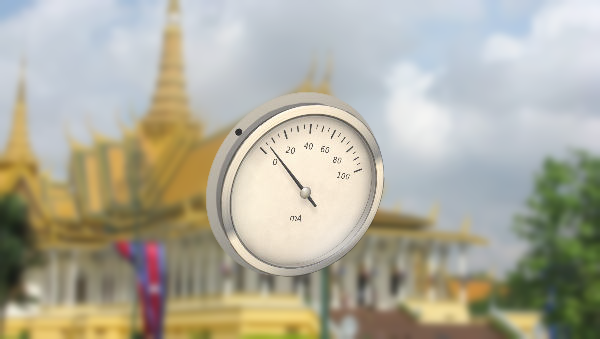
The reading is 5 mA
